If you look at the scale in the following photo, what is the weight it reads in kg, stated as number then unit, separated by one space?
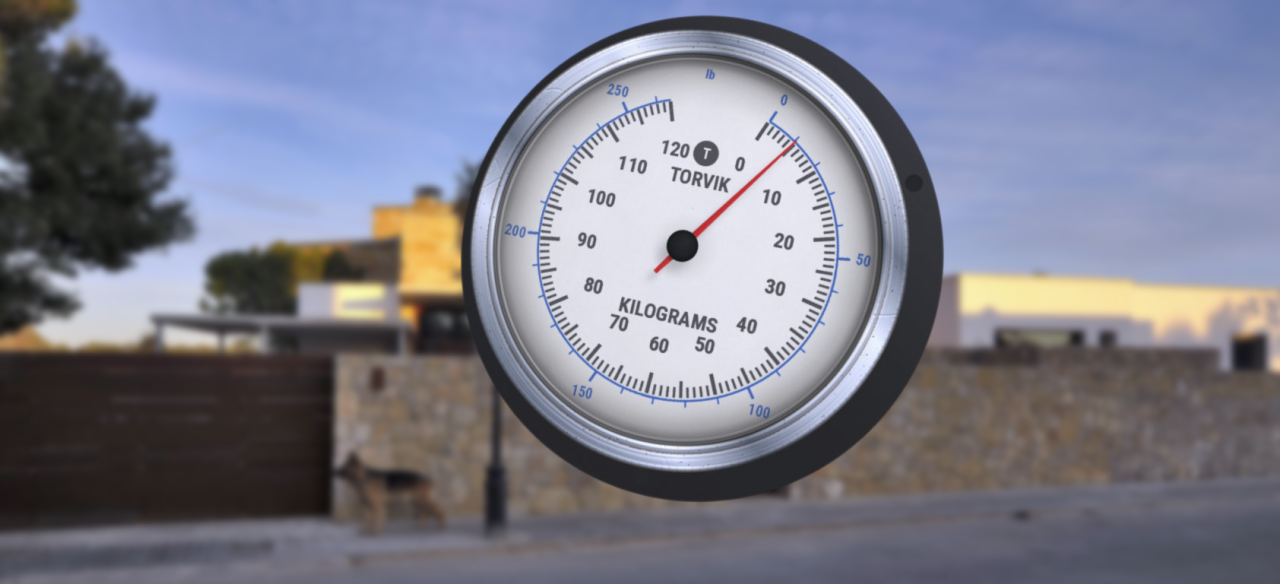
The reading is 5 kg
